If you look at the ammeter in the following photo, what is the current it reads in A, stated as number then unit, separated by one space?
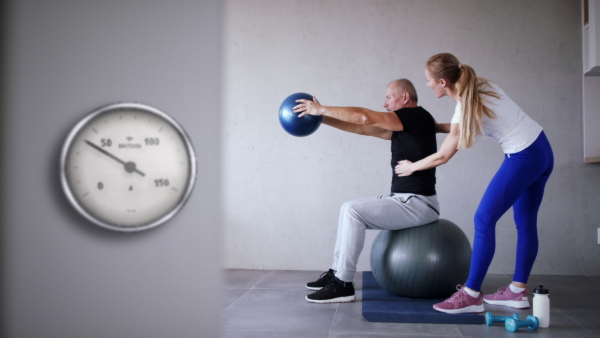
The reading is 40 A
